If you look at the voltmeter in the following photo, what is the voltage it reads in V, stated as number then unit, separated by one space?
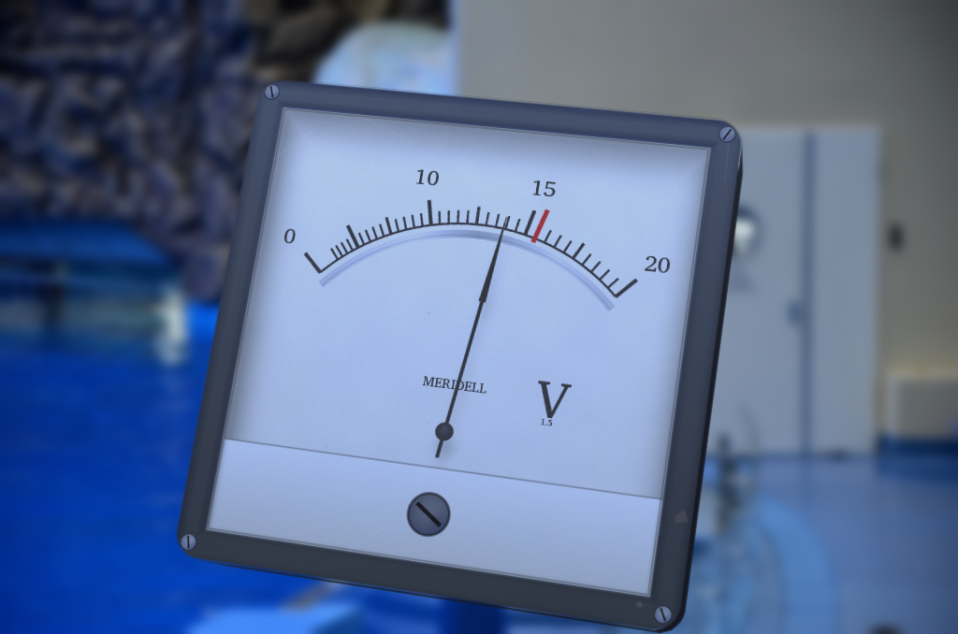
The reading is 14 V
